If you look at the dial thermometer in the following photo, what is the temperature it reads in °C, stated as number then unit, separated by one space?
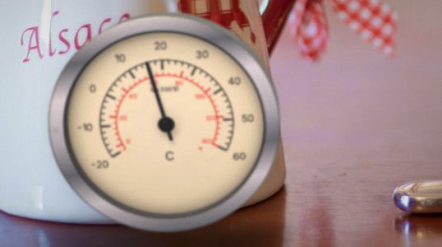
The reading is 16 °C
